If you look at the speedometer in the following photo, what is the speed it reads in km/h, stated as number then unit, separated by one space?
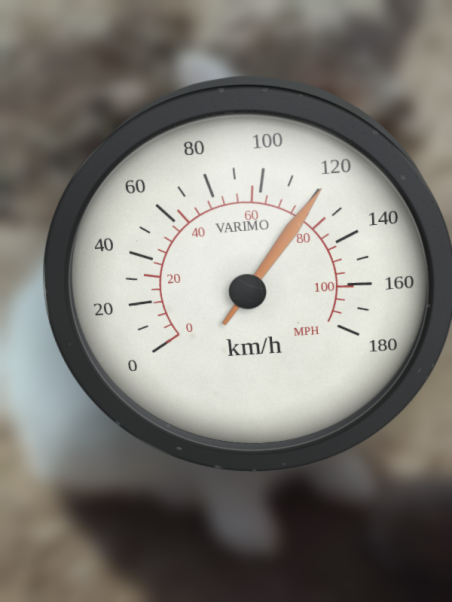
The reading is 120 km/h
